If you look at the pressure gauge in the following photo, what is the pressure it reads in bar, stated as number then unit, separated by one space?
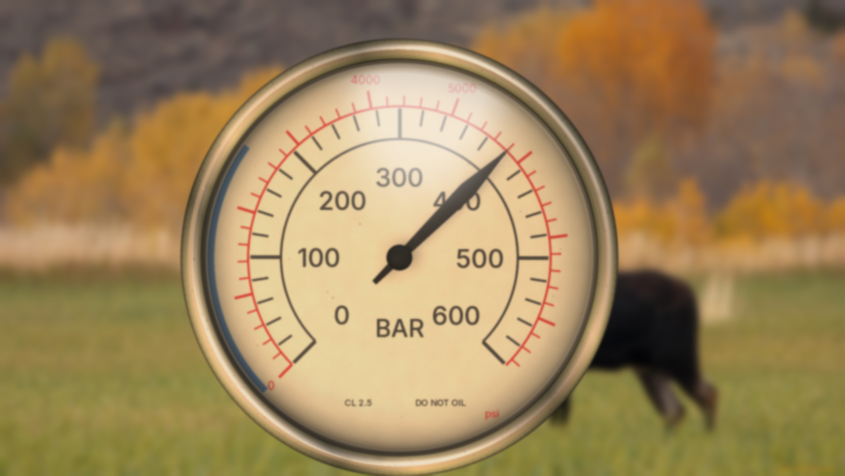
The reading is 400 bar
